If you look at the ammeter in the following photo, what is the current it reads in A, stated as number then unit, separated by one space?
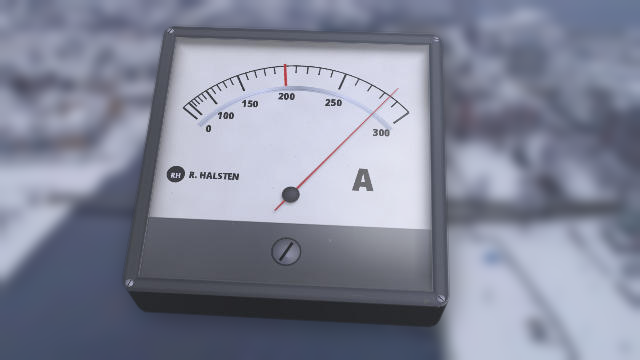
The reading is 285 A
